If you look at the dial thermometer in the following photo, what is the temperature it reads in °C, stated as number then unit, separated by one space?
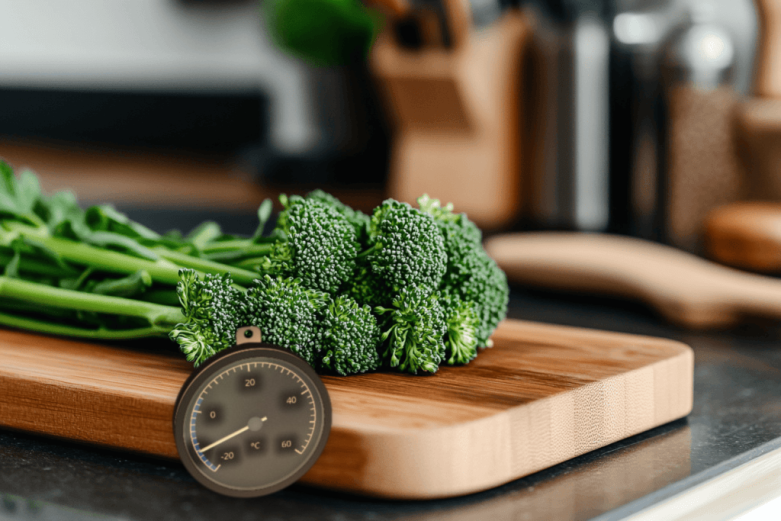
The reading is -12 °C
